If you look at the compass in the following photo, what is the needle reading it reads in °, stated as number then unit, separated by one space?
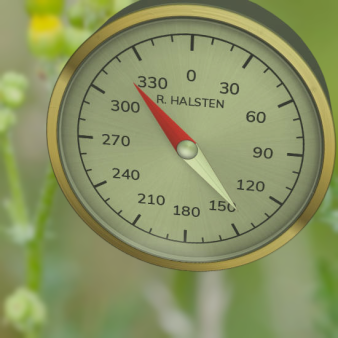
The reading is 320 °
